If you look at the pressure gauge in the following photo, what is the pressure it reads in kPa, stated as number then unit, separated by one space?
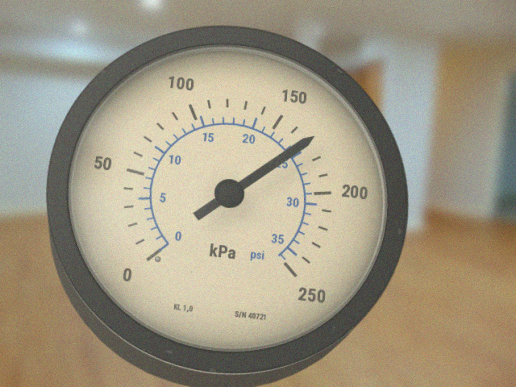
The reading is 170 kPa
